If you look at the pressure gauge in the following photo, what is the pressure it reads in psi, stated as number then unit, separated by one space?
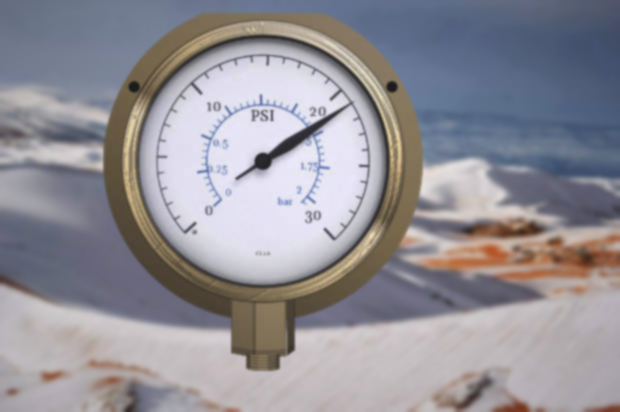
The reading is 21 psi
